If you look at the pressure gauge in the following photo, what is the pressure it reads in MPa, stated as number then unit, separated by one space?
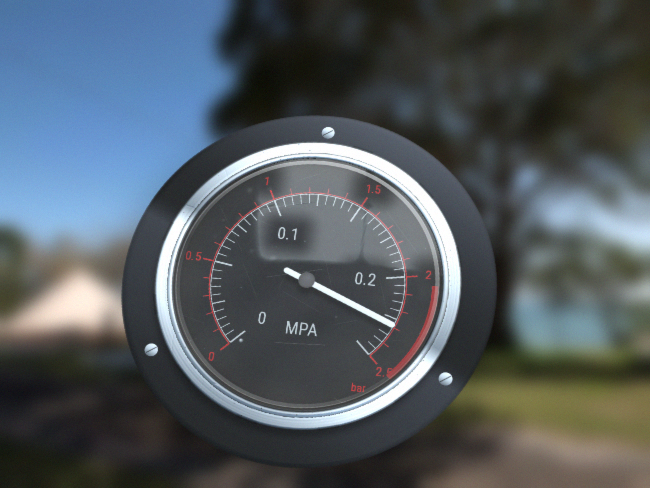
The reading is 0.23 MPa
